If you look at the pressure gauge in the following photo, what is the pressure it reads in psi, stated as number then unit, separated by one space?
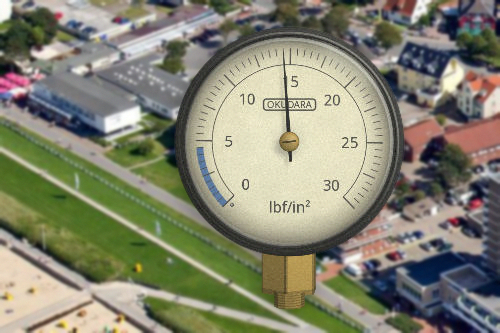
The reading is 14.5 psi
